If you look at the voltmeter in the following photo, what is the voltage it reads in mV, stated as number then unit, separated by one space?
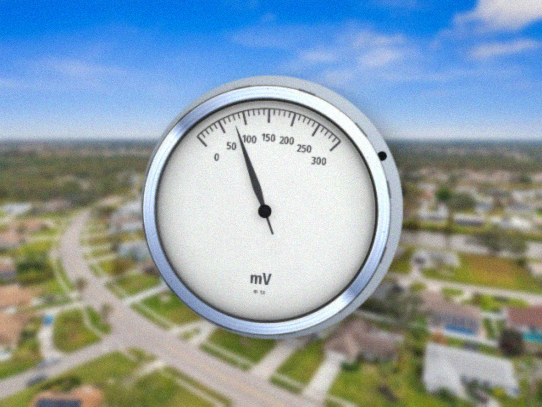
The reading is 80 mV
